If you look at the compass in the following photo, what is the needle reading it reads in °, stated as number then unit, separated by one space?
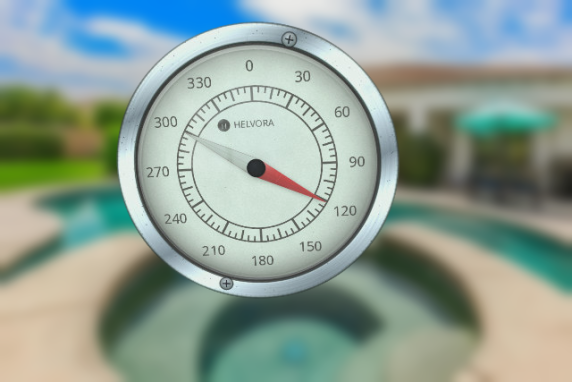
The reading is 120 °
